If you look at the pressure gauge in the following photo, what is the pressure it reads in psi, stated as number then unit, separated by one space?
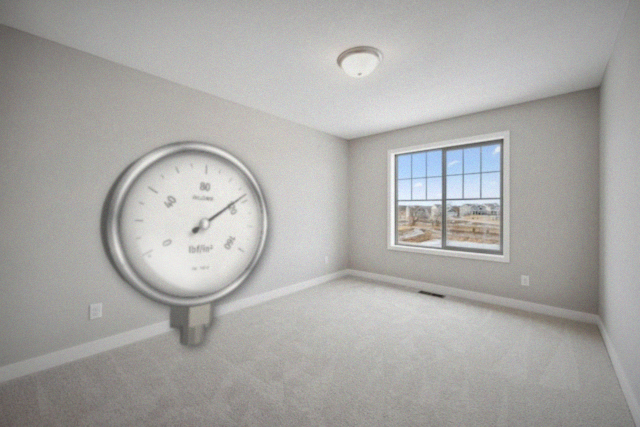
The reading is 115 psi
